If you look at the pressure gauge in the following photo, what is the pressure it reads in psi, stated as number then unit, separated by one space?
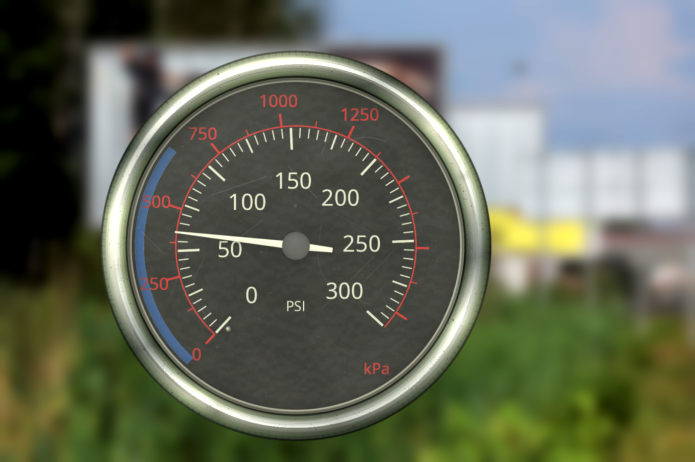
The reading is 60 psi
